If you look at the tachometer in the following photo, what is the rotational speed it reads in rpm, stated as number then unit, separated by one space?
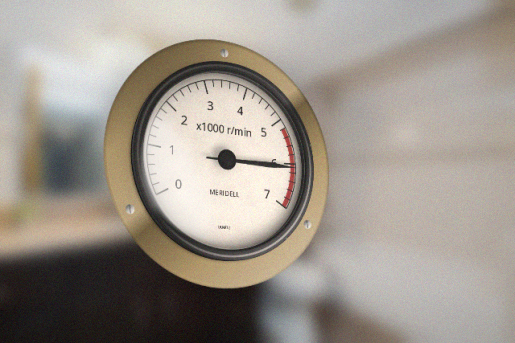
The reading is 6100 rpm
